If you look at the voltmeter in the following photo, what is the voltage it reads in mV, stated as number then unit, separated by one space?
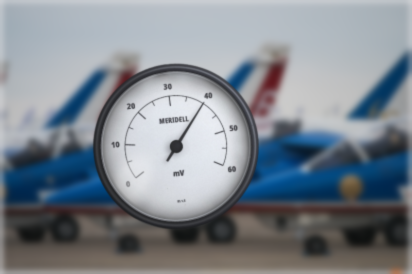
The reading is 40 mV
